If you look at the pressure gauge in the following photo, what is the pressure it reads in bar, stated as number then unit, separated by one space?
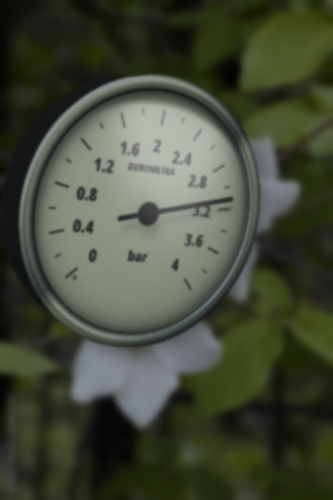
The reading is 3.1 bar
